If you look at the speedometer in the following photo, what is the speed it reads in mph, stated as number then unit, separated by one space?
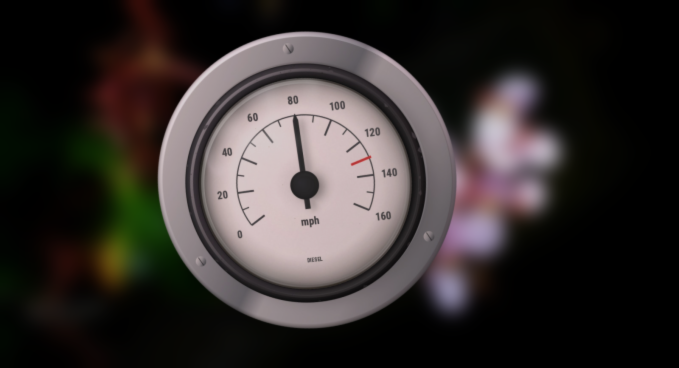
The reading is 80 mph
